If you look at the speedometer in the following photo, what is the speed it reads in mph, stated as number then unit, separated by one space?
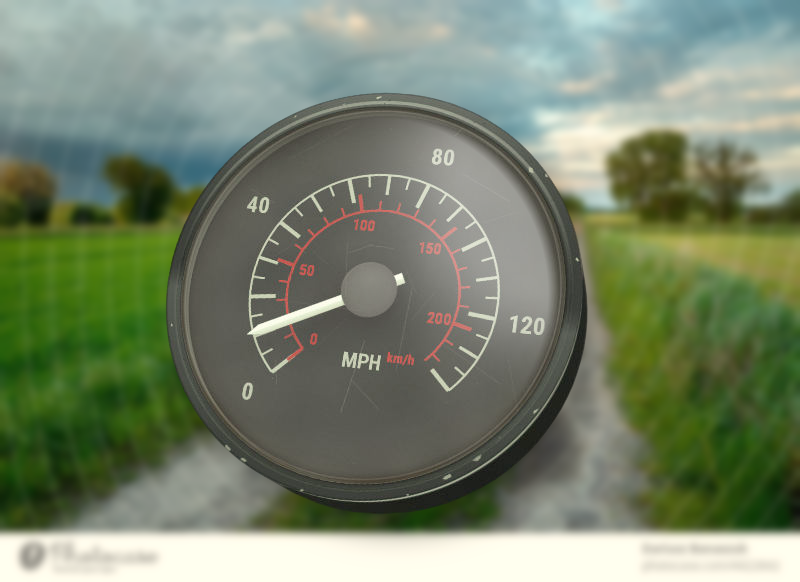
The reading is 10 mph
